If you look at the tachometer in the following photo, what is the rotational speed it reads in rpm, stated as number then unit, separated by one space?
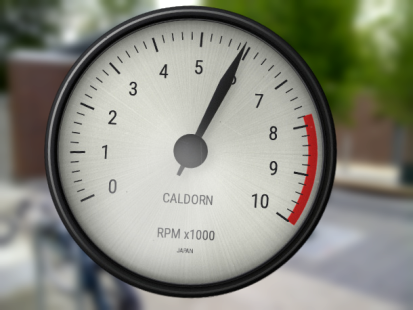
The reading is 5900 rpm
